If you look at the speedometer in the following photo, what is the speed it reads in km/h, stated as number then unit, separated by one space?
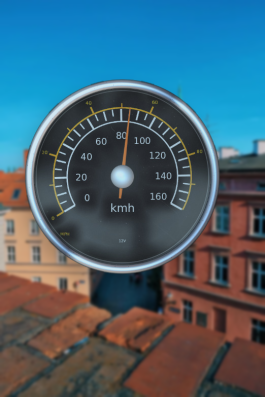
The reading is 85 km/h
